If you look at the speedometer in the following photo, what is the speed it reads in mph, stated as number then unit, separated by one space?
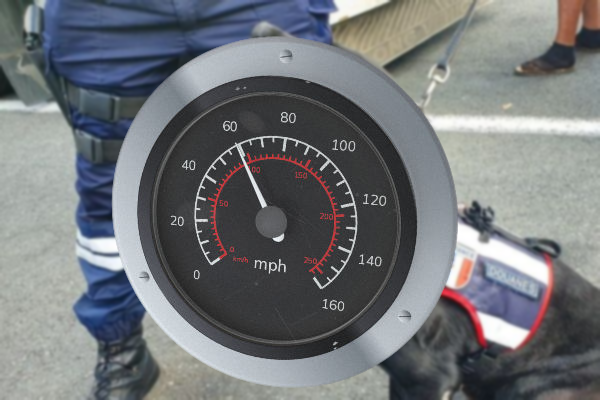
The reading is 60 mph
